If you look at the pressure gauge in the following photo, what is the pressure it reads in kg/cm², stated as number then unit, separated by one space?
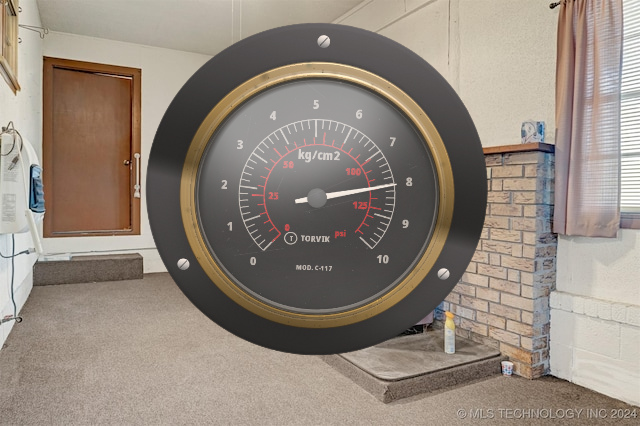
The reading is 8 kg/cm²
